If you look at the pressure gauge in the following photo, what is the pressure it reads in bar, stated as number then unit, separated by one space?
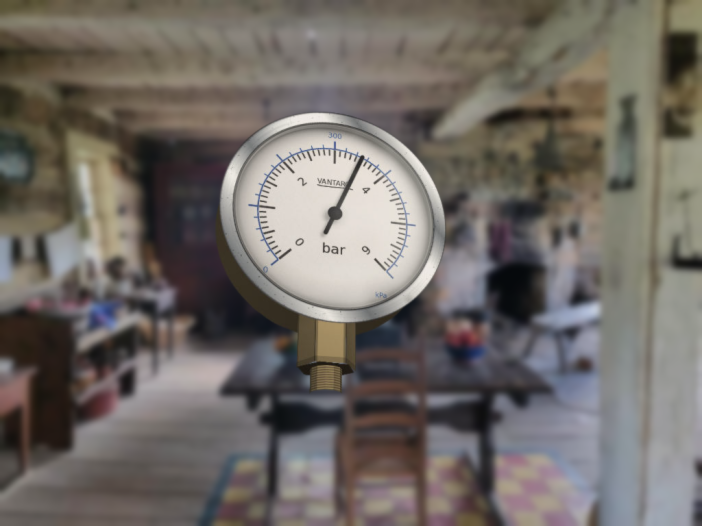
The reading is 3.5 bar
